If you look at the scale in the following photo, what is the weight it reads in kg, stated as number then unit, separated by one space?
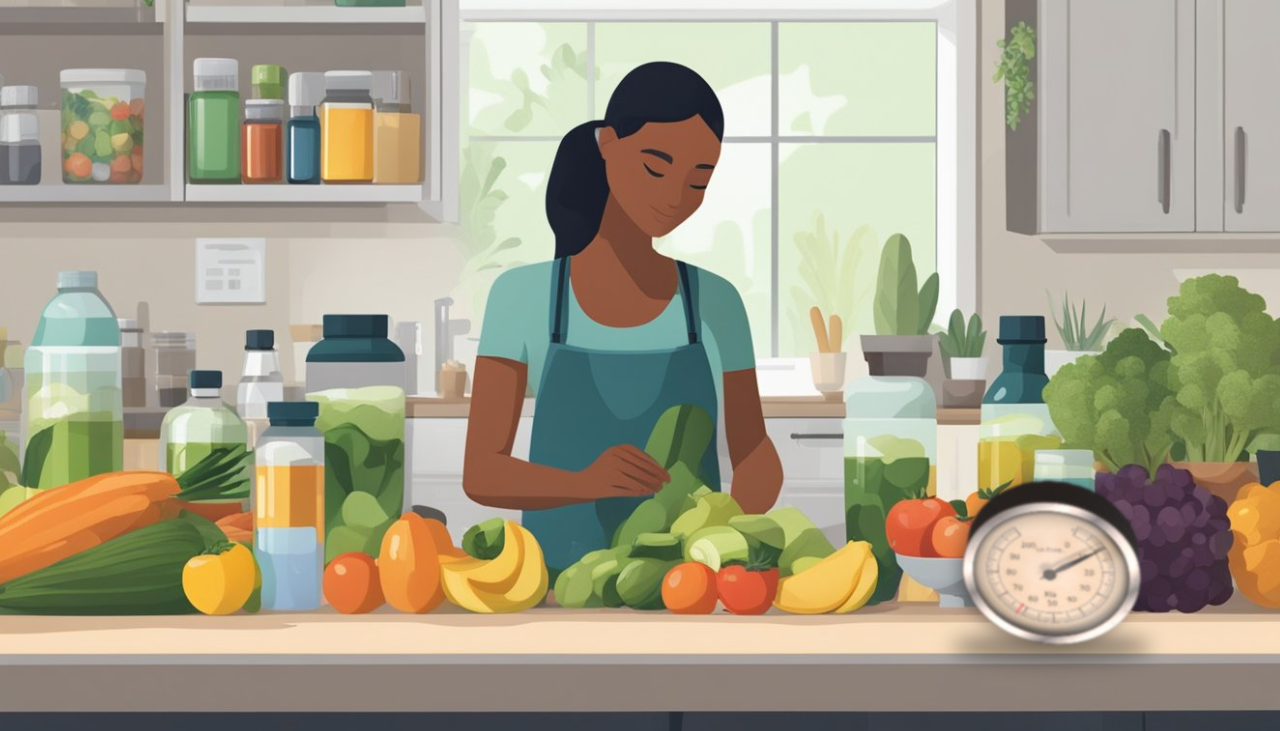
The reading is 10 kg
